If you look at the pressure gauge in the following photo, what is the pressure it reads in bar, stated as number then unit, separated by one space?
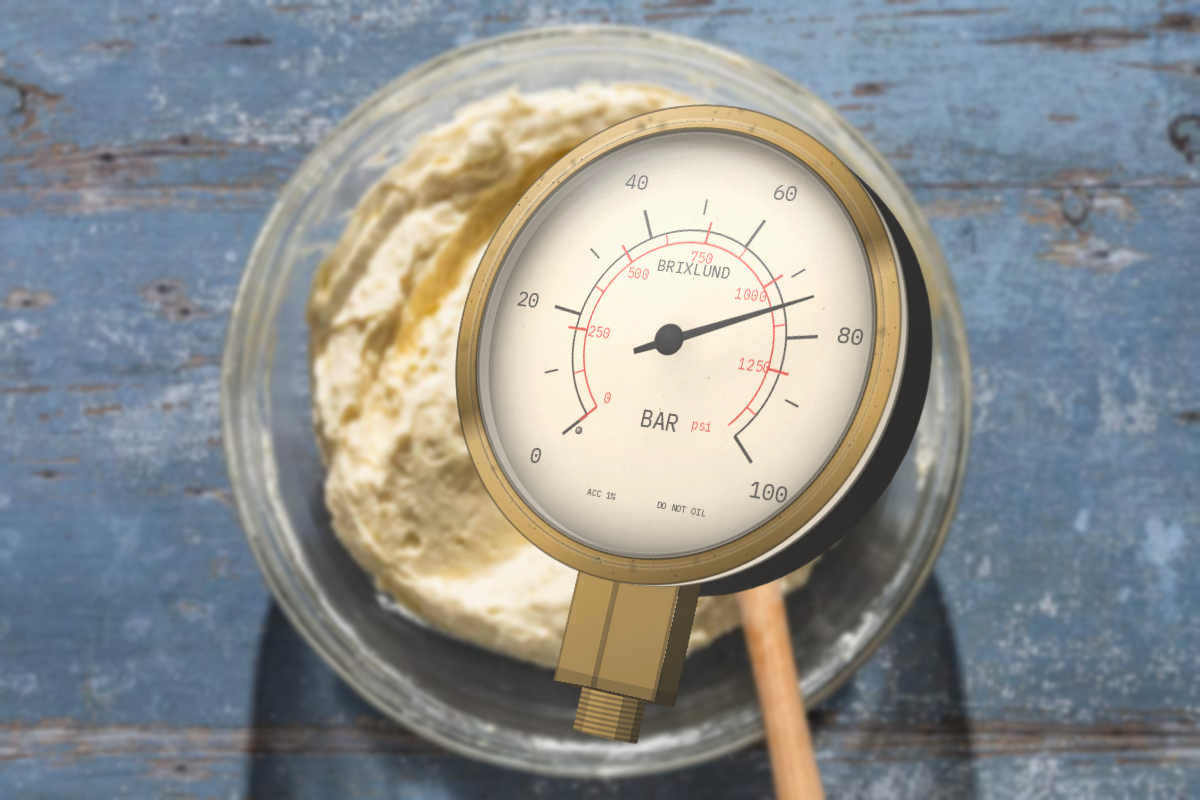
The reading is 75 bar
